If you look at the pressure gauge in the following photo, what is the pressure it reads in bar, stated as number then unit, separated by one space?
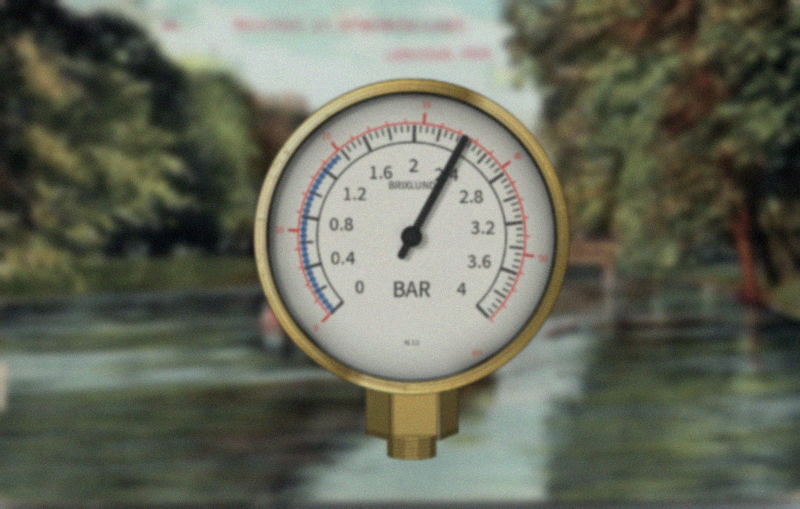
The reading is 2.4 bar
